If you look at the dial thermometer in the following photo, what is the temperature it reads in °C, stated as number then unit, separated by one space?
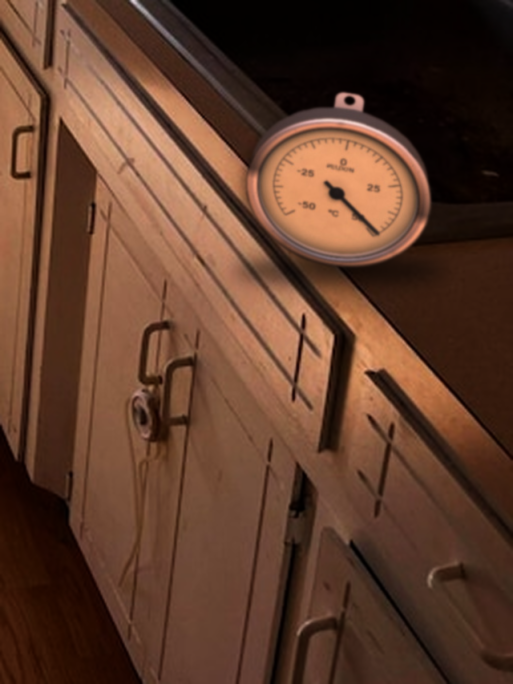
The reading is 47.5 °C
